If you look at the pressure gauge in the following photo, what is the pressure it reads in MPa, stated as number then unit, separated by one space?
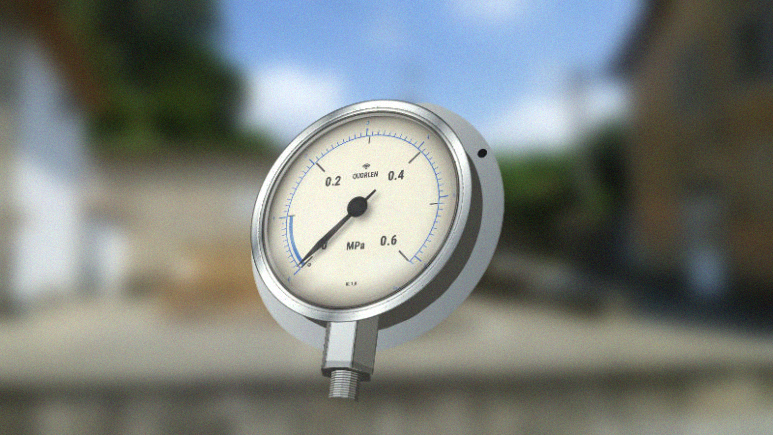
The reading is 0 MPa
